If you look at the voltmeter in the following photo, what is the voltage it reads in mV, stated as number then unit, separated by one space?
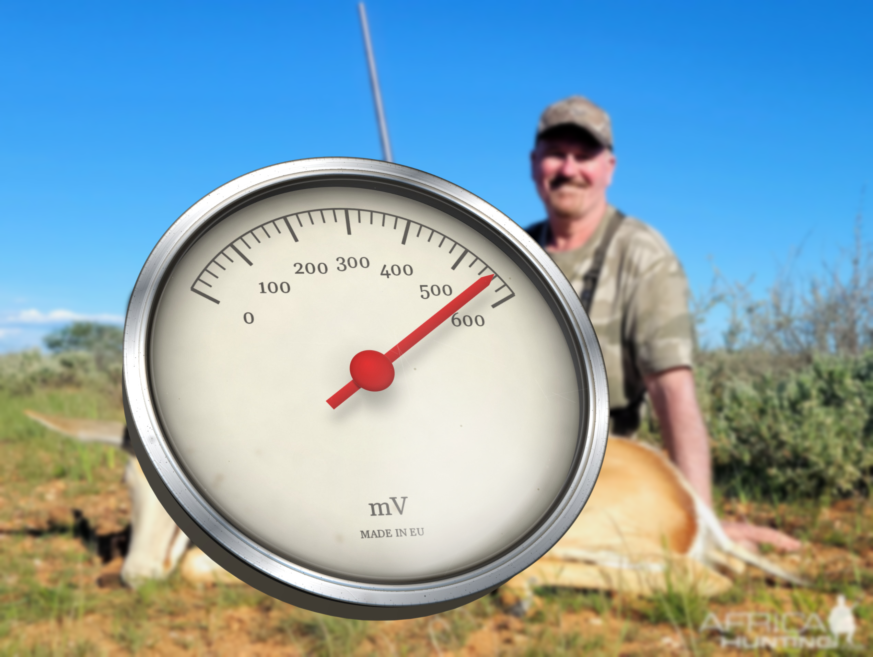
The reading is 560 mV
